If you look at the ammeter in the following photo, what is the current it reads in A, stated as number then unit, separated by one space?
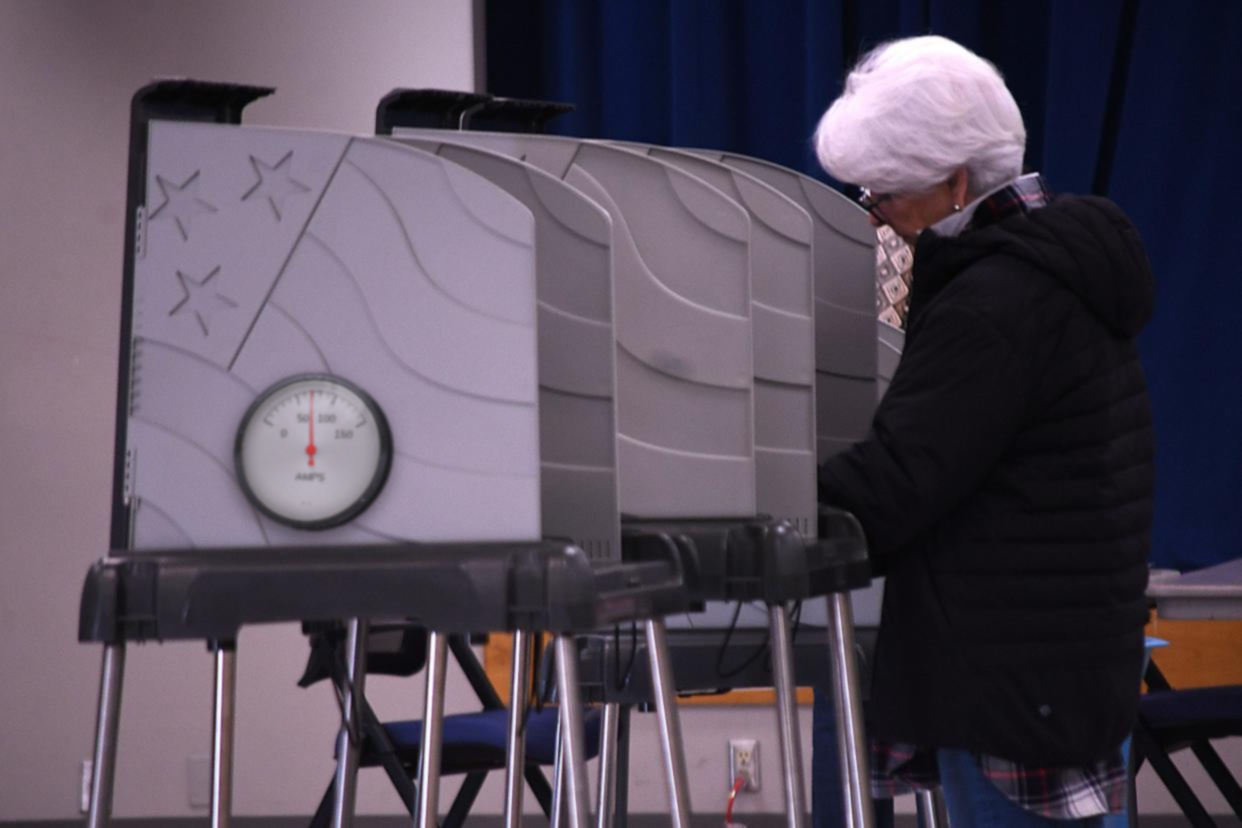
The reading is 70 A
